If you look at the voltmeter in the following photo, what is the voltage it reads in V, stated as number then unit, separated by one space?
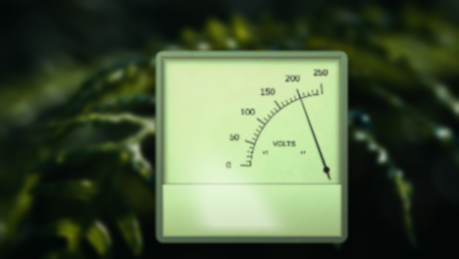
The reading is 200 V
